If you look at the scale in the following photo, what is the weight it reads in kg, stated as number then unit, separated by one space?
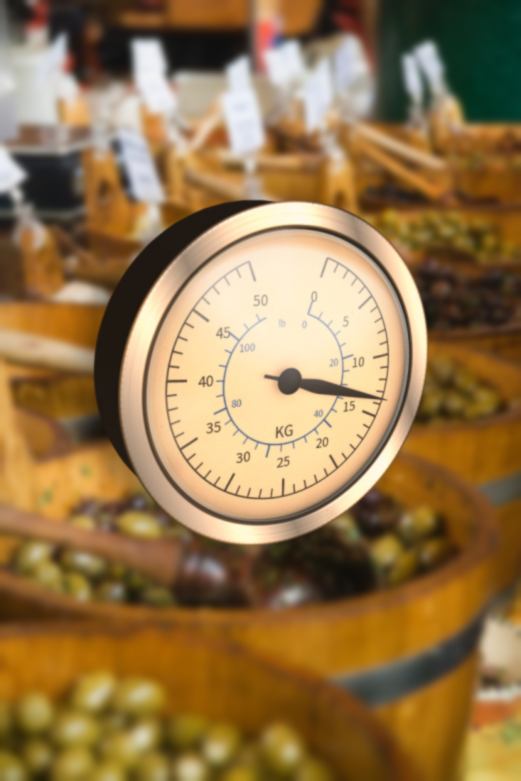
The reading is 13.5 kg
